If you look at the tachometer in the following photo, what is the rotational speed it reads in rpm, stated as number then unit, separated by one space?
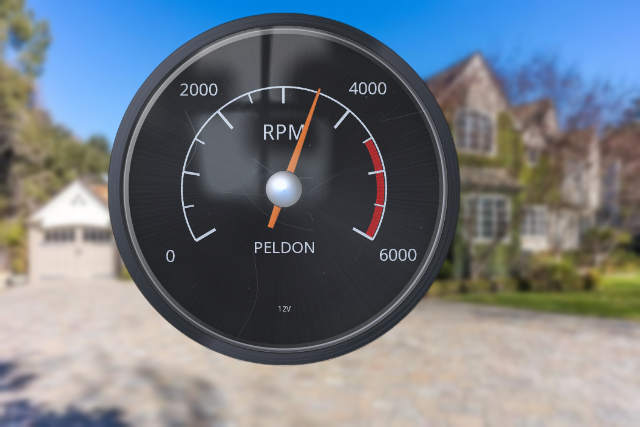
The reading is 3500 rpm
